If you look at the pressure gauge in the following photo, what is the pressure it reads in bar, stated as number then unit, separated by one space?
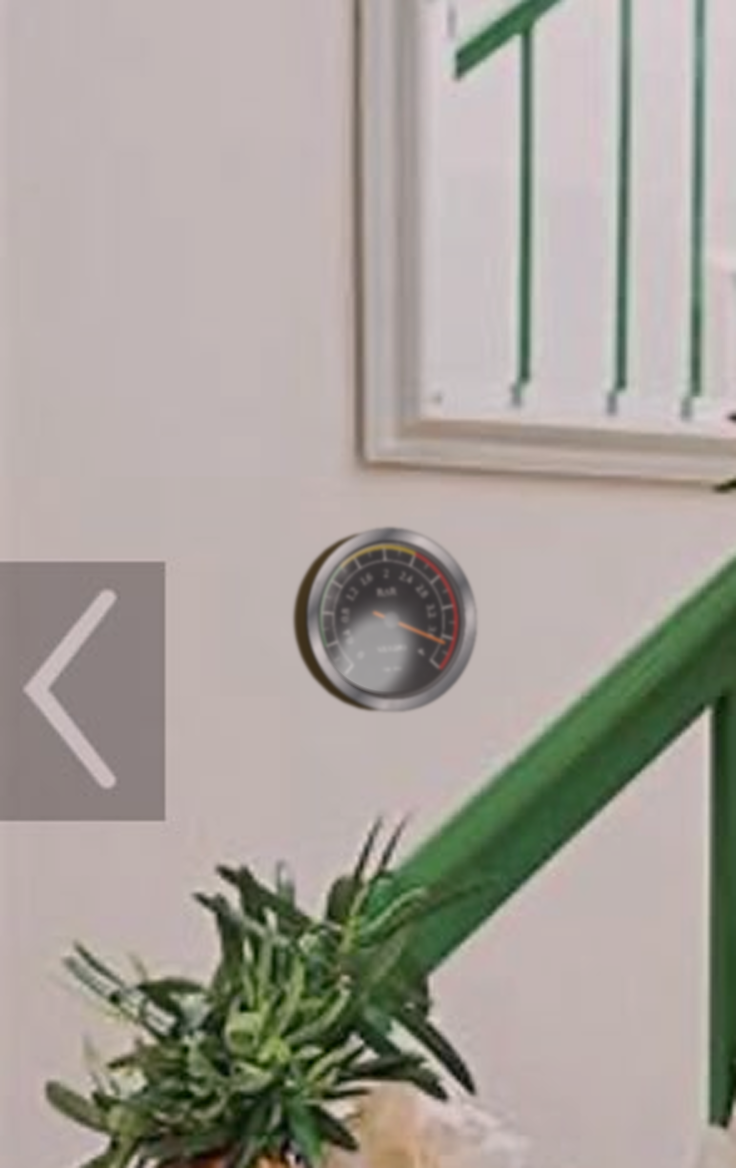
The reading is 3.7 bar
